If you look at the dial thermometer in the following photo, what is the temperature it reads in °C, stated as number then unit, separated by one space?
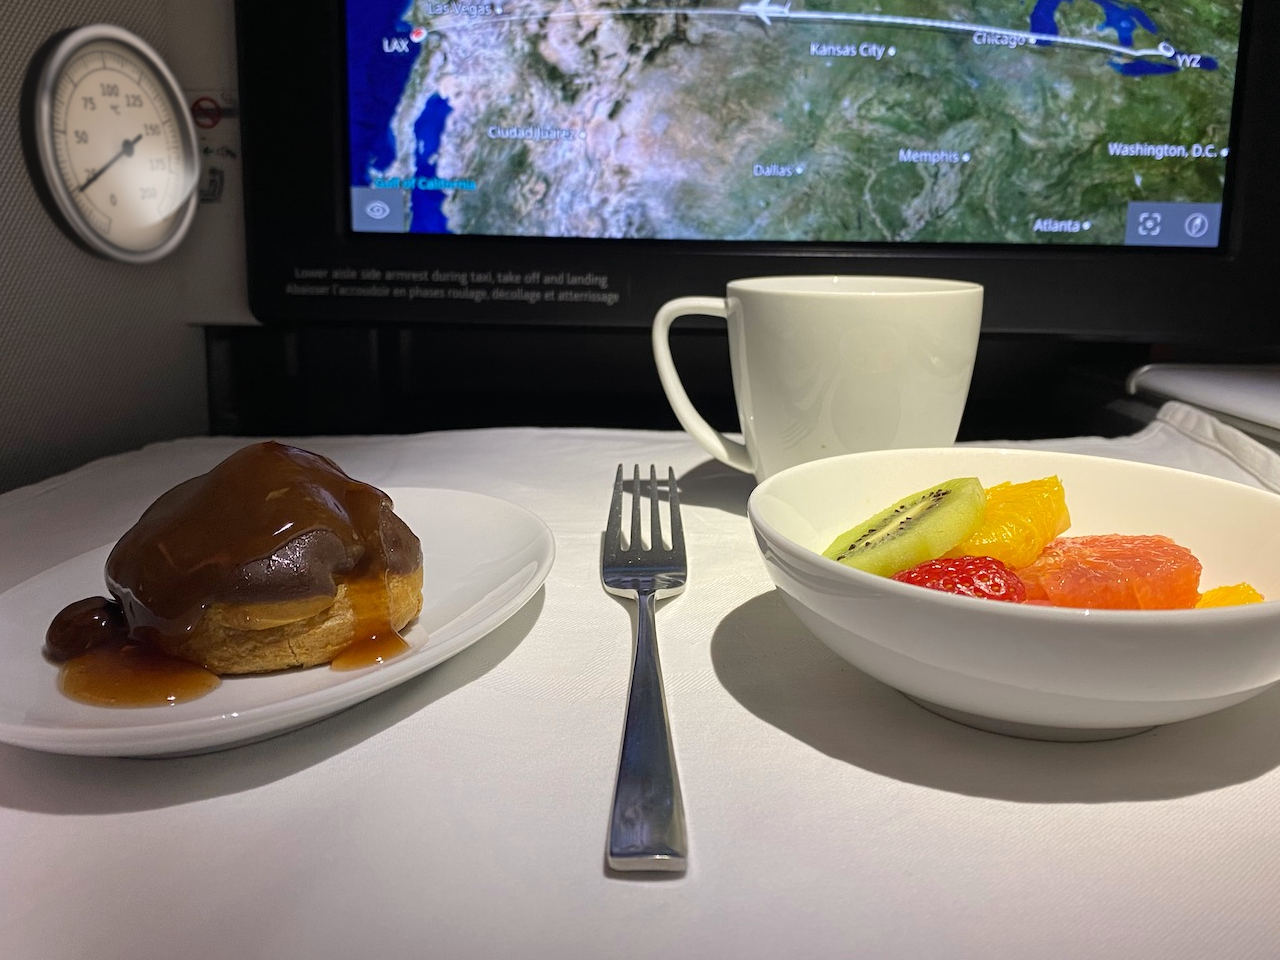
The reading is 25 °C
